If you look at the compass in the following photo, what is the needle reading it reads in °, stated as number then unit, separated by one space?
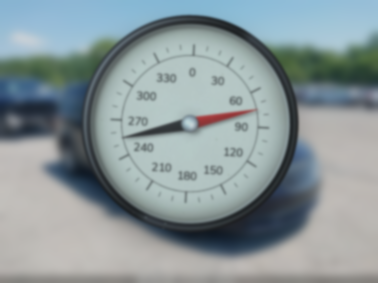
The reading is 75 °
